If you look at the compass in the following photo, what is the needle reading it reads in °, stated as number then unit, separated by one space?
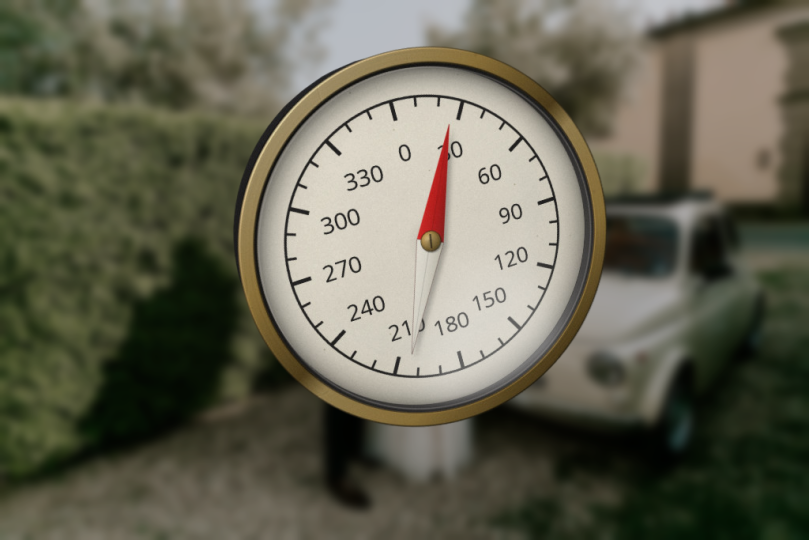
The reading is 25 °
